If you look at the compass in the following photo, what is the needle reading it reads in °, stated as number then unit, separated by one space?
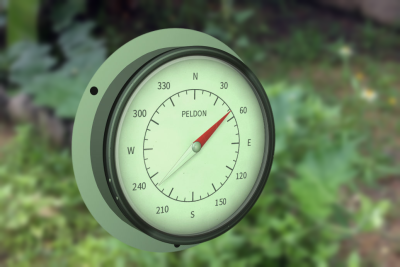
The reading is 50 °
